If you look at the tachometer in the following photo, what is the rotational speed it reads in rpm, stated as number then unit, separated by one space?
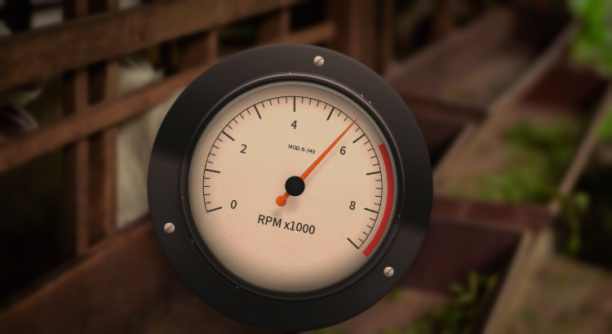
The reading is 5600 rpm
